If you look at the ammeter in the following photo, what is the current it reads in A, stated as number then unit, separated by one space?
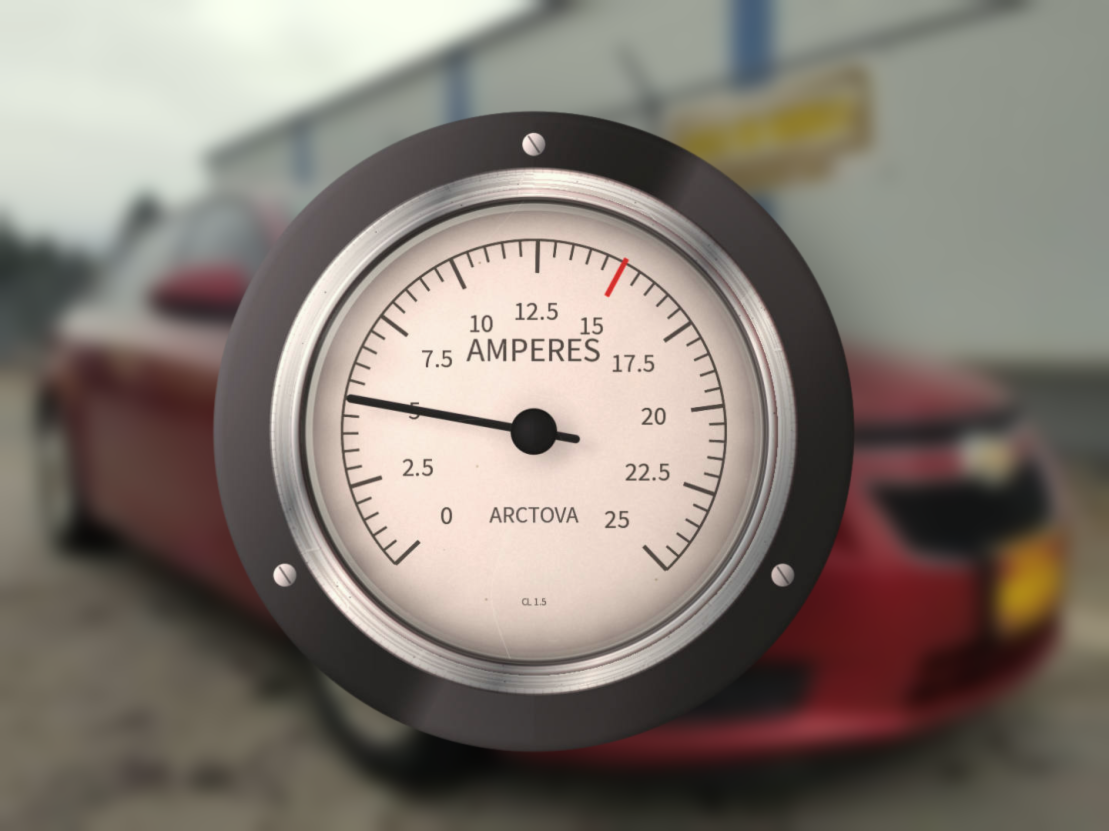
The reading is 5 A
